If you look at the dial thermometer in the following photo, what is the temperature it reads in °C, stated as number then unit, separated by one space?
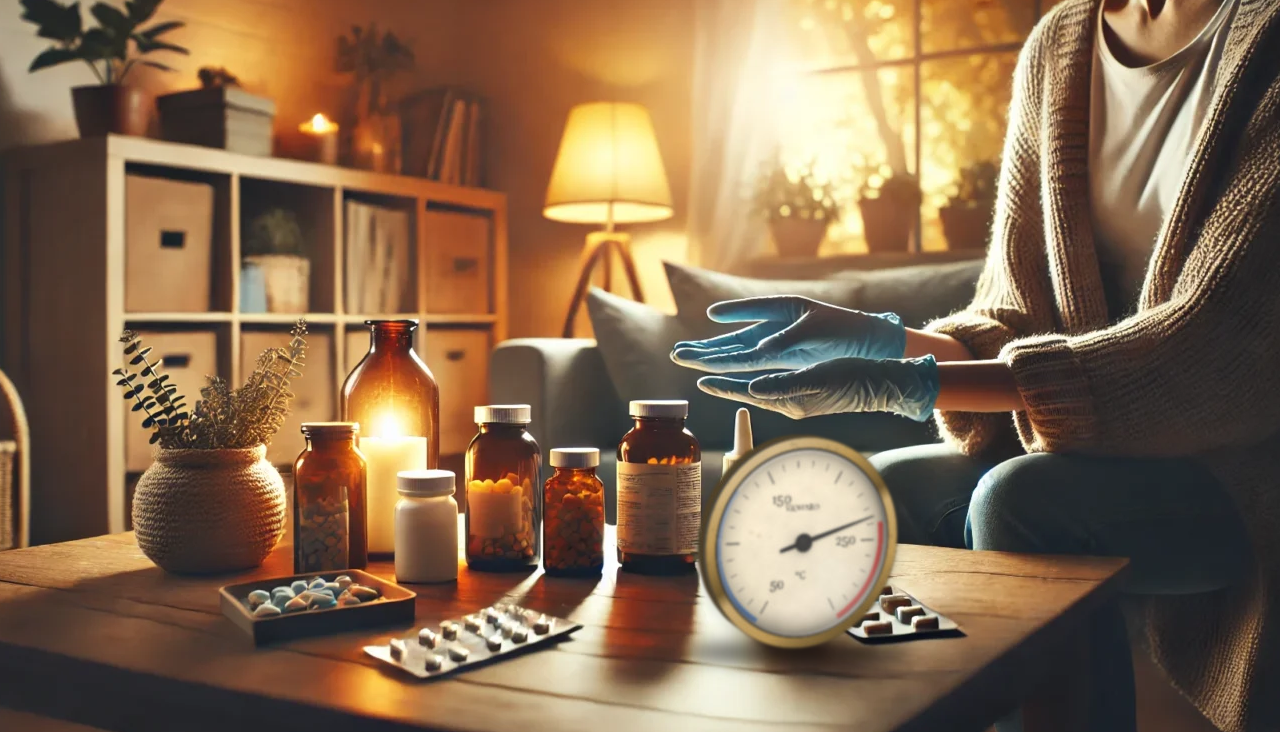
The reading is 235 °C
